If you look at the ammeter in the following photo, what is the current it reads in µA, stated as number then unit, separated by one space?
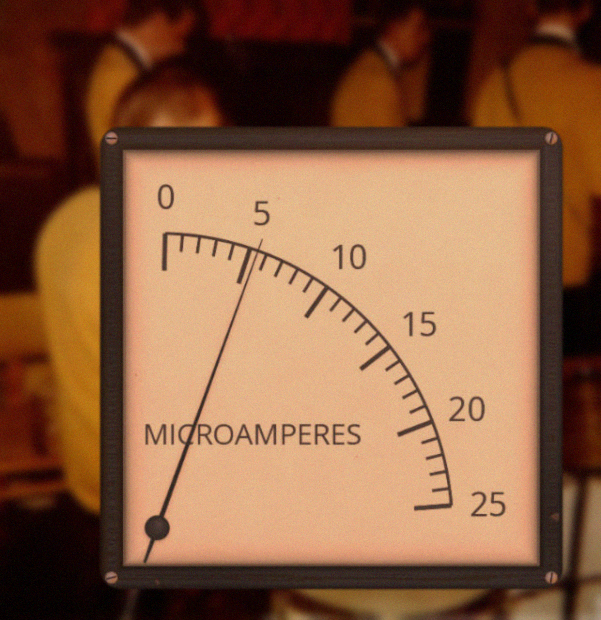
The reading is 5.5 µA
